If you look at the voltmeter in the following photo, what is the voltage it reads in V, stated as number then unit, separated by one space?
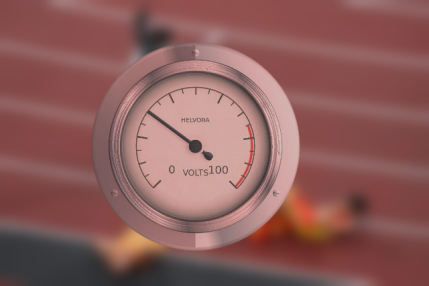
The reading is 30 V
